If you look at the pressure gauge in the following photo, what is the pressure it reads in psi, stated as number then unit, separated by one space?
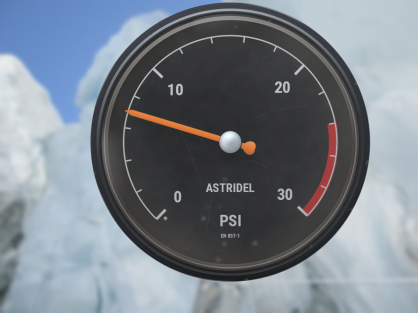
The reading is 7 psi
